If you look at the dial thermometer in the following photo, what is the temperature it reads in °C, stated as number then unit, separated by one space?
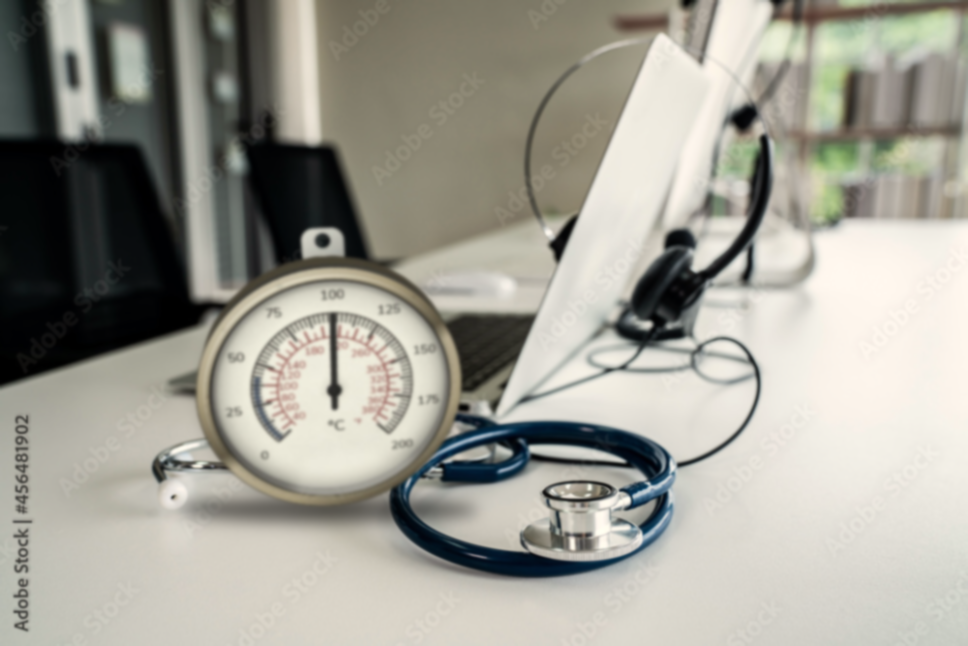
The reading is 100 °C
